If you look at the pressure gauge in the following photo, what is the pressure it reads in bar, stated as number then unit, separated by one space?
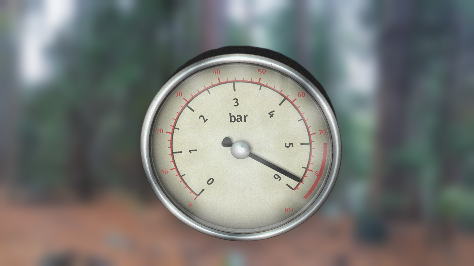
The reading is 5.75 bar
